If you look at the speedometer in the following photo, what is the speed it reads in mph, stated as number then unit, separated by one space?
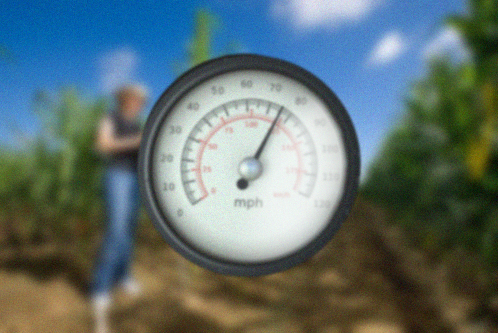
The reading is 75 mph
